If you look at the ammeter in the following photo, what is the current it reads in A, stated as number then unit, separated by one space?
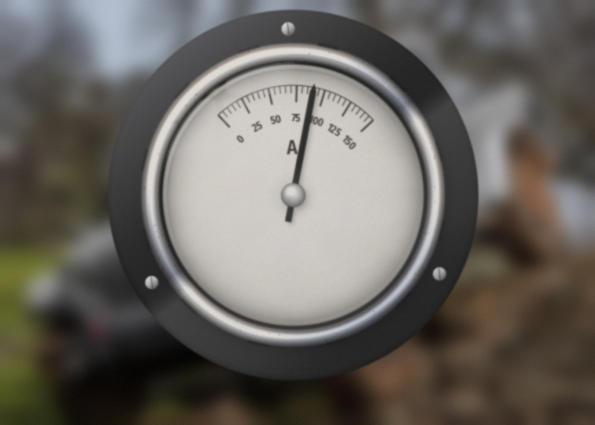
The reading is 90 A
